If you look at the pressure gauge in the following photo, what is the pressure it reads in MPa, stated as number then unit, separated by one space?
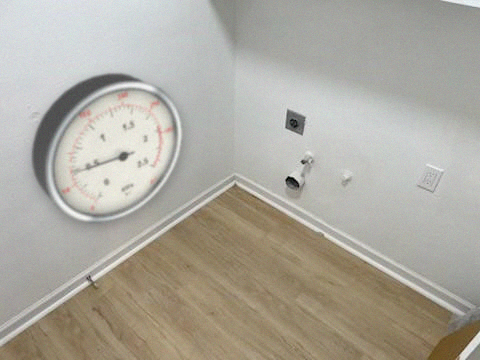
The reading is 0.5 MPa
